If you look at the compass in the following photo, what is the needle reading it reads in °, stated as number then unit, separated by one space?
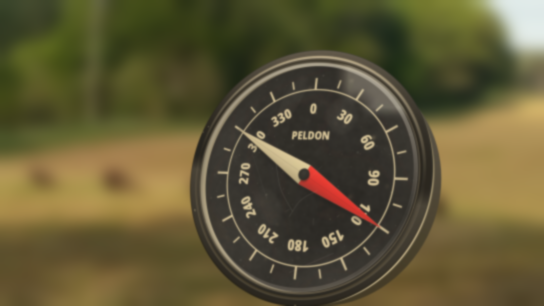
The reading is 120 °
